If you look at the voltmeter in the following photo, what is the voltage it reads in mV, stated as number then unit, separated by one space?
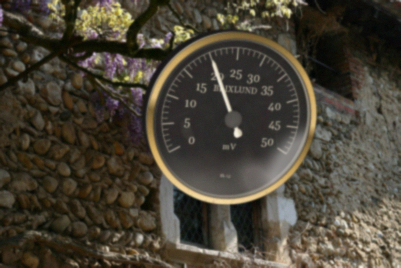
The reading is 20 mV
